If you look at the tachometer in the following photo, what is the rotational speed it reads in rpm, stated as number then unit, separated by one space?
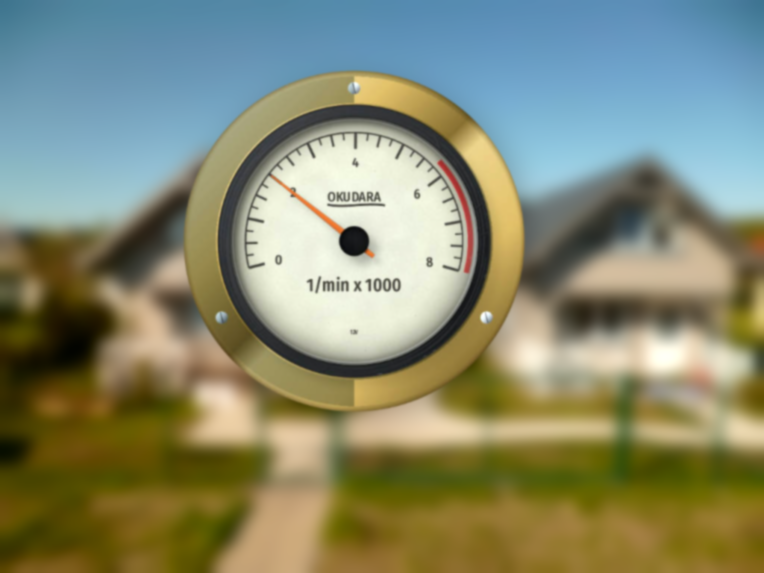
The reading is 2000 rpm
